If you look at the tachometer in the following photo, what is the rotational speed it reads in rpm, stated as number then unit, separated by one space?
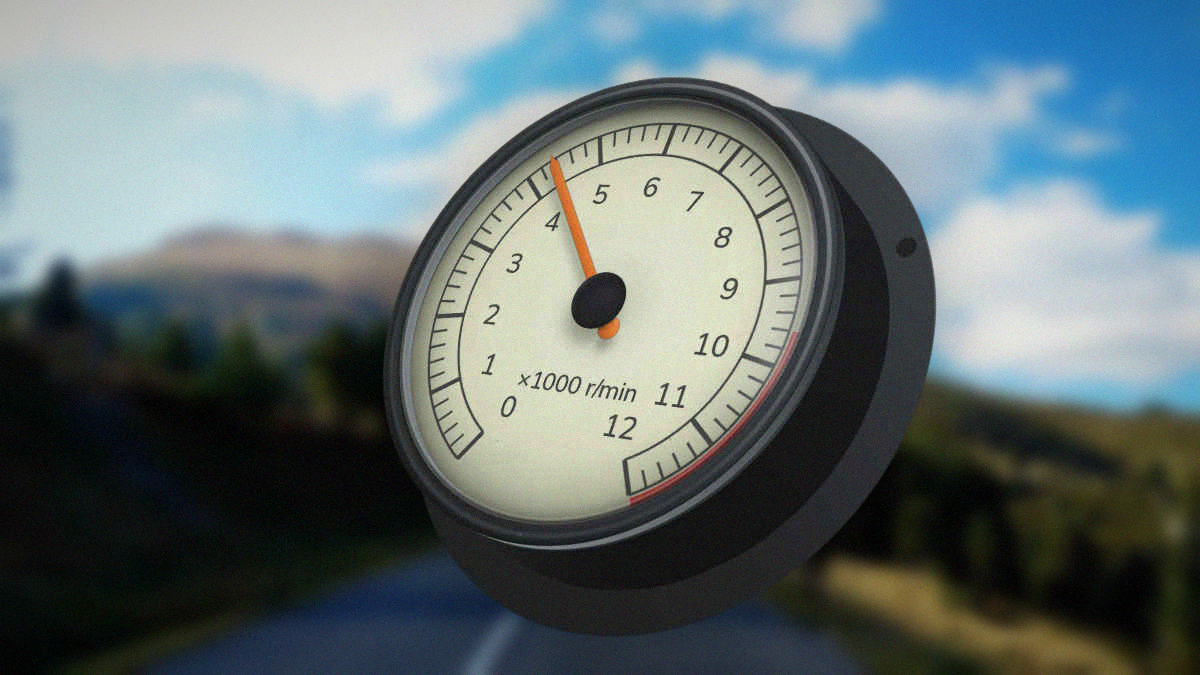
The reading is 4400 rpm
